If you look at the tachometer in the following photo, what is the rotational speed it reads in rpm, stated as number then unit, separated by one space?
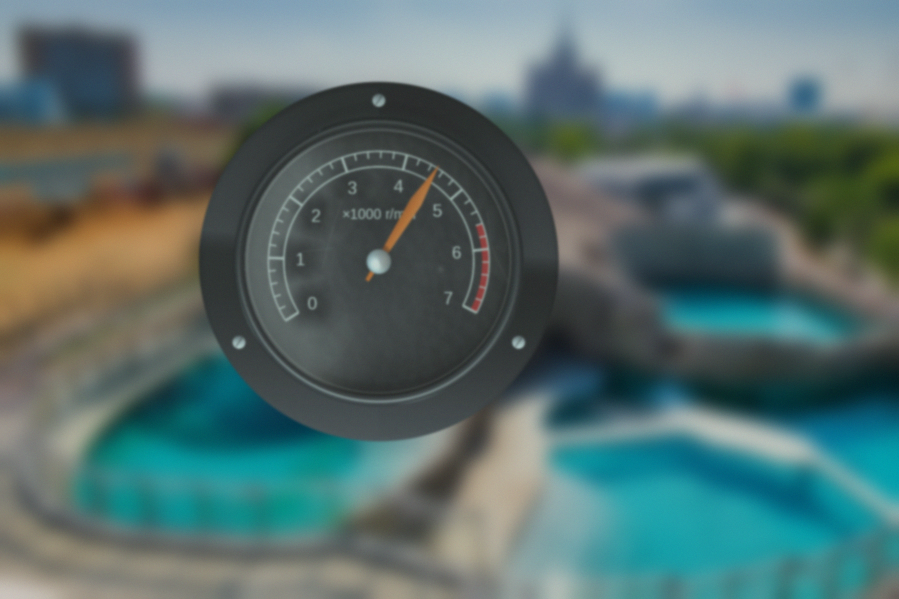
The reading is 4500 rpm
